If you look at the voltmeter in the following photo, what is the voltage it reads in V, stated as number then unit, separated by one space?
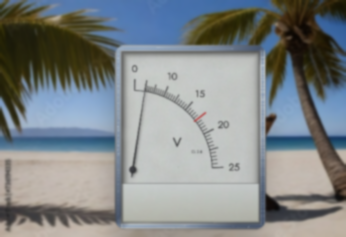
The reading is 5 V
